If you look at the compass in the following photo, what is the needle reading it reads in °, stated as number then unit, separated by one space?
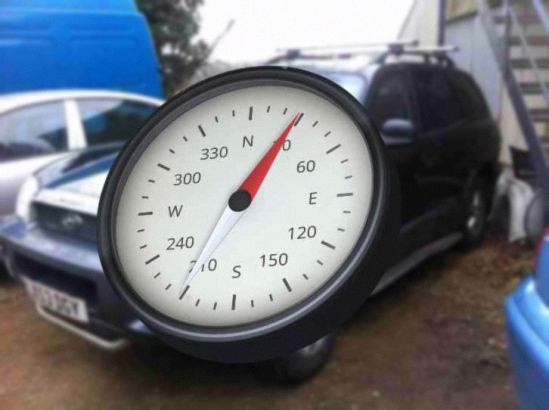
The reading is 30 °
